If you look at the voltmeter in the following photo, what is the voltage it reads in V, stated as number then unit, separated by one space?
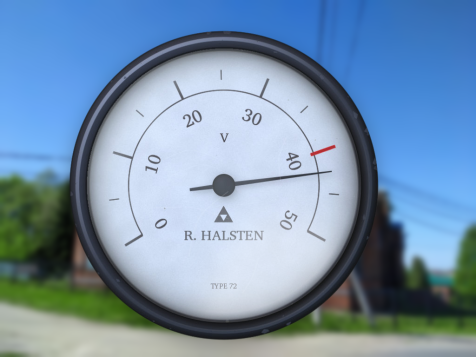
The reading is 42.5 V
